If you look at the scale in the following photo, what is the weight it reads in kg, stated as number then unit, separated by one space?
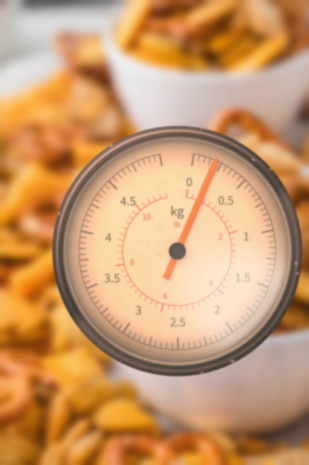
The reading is 0.2 kg
